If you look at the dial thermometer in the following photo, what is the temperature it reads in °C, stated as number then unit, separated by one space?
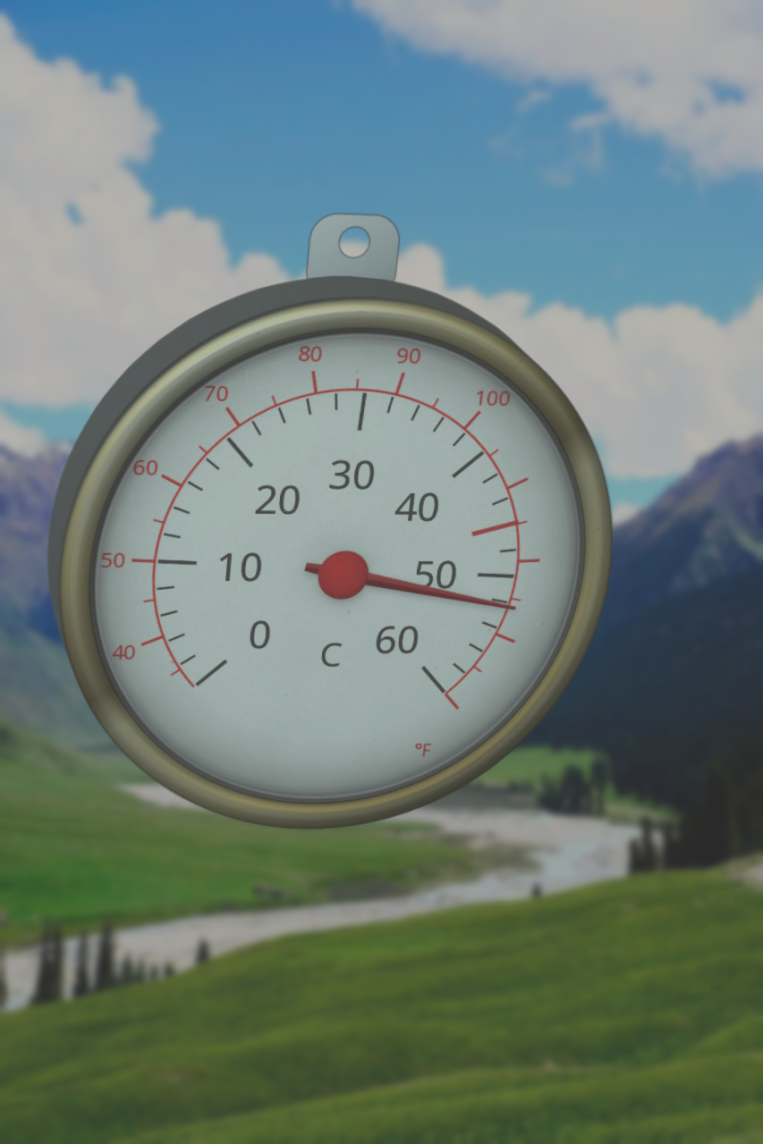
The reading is 52 °C
